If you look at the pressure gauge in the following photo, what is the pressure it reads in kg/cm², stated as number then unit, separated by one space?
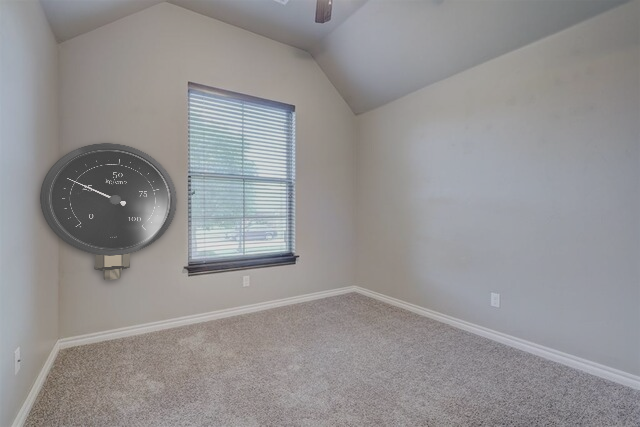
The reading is 25 kg/cm²
